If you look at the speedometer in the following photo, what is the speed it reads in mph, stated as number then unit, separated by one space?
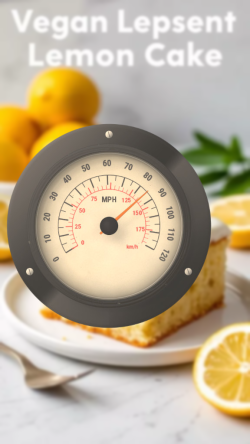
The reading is 85 mph
